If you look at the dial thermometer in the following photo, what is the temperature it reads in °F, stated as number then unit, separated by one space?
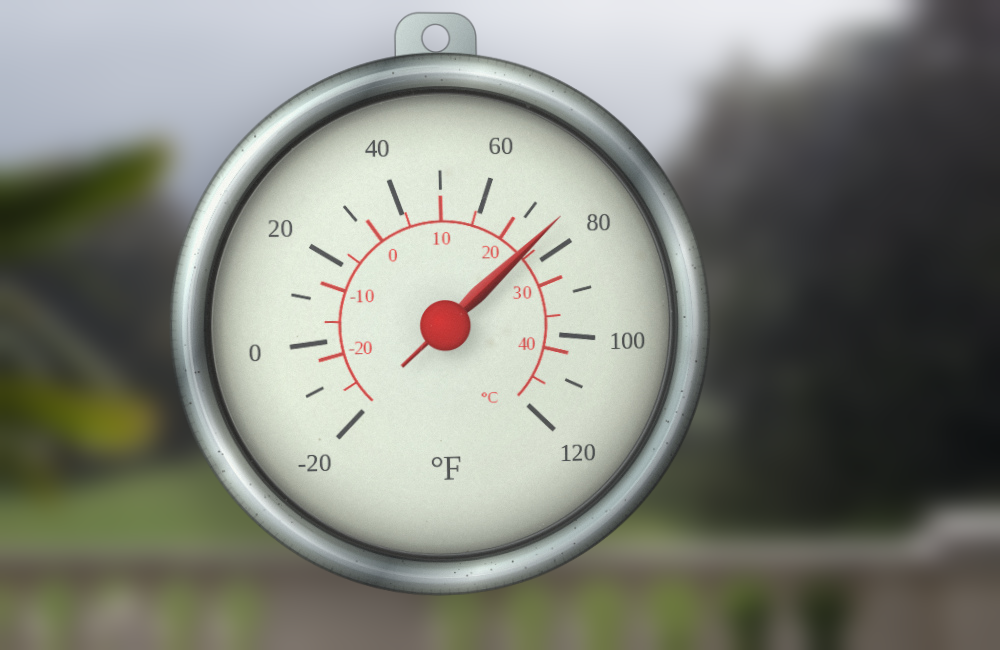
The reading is 75 °F
